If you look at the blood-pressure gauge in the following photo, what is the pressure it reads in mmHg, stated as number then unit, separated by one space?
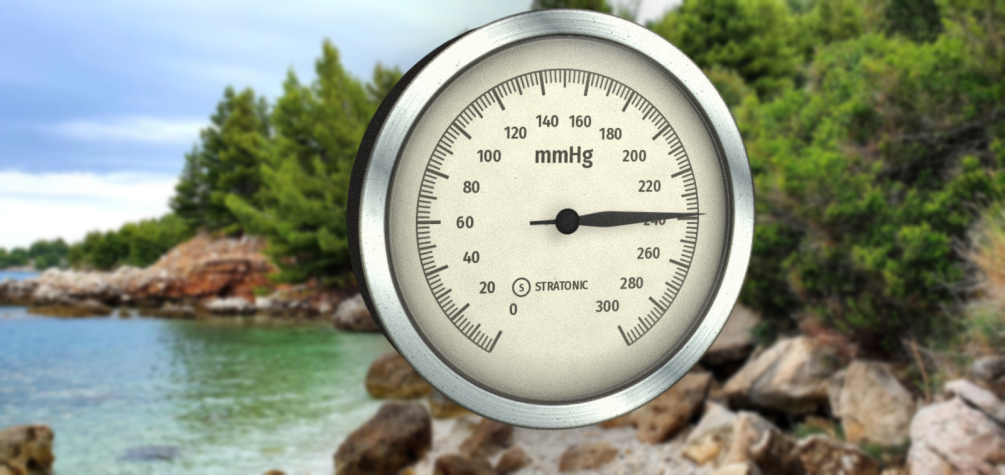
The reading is 238 mmHg
